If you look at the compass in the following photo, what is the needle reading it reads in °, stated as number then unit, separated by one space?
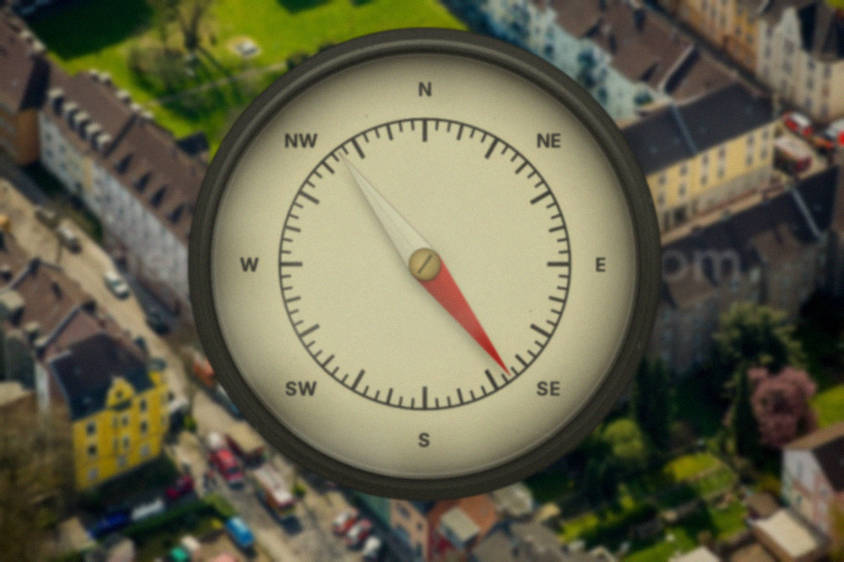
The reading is 142.5 °
